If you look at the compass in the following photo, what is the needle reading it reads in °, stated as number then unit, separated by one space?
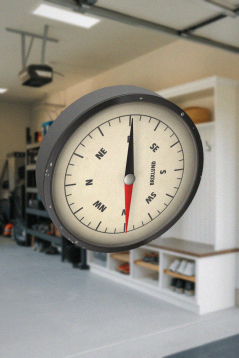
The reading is 270 °
